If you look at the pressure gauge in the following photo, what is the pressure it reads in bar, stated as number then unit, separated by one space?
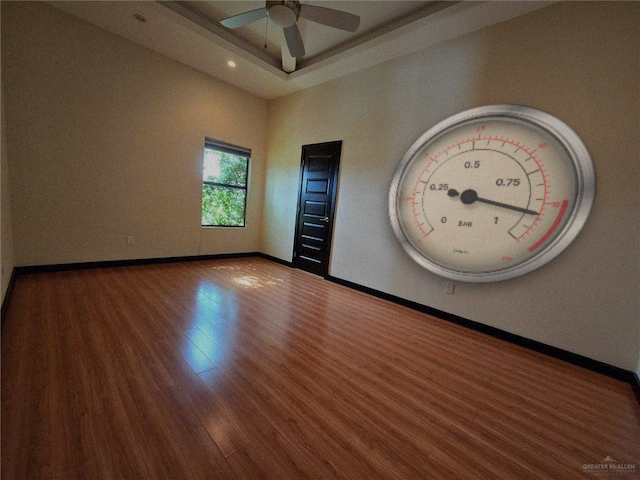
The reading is 0.9 bar
